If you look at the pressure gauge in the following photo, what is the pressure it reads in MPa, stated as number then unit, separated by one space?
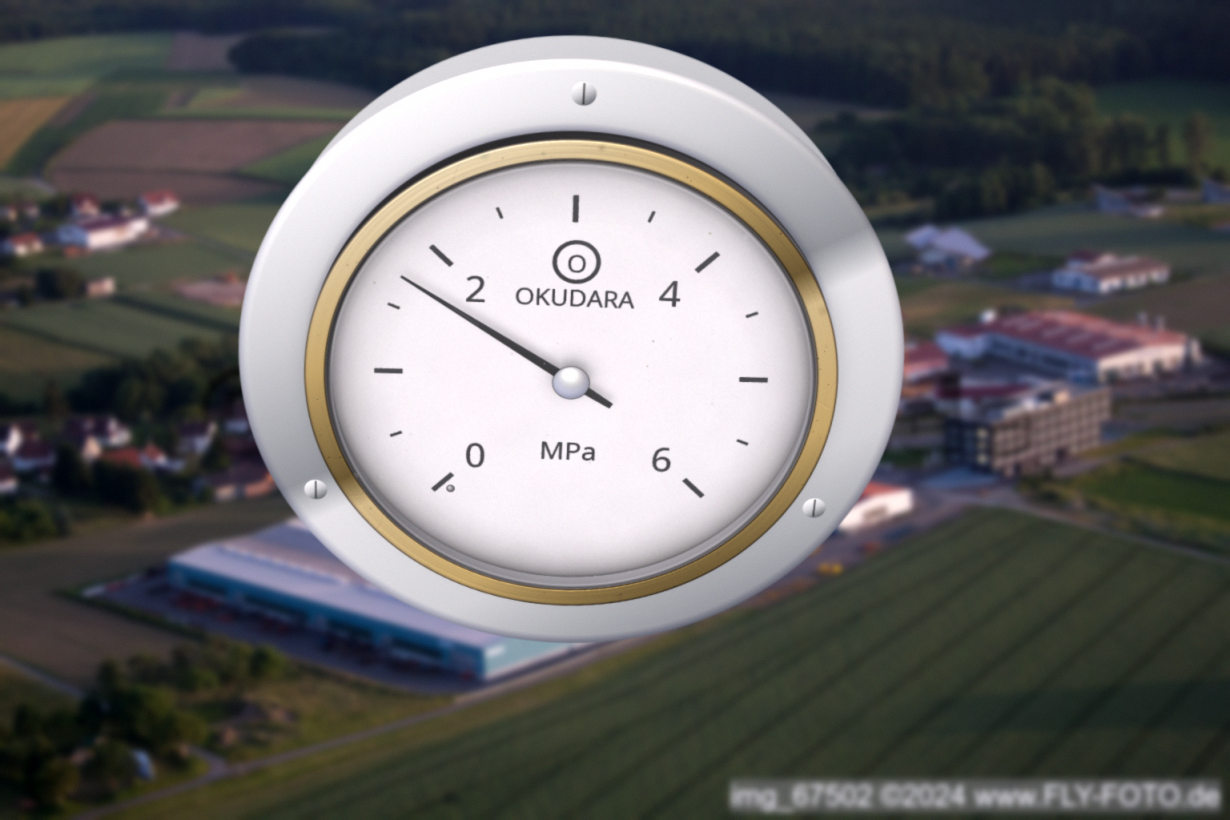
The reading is 1.75 MPa
